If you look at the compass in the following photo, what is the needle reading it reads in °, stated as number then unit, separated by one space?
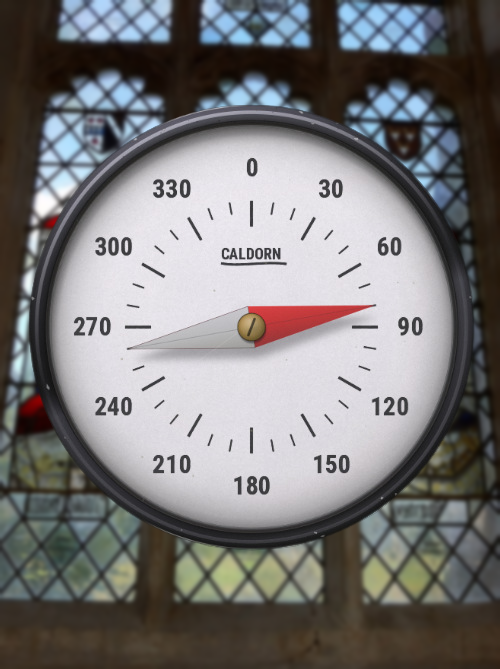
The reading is 80 °
